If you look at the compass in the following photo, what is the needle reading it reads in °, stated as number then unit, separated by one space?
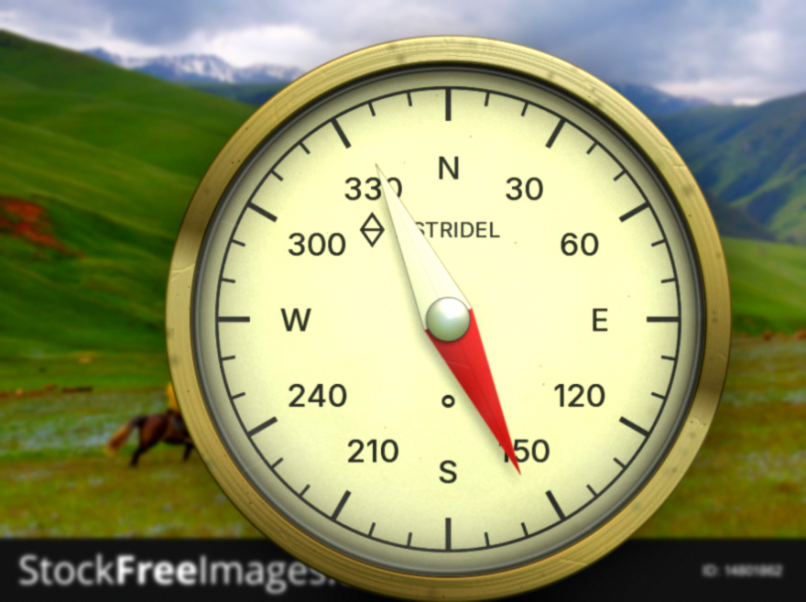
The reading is 155 °
